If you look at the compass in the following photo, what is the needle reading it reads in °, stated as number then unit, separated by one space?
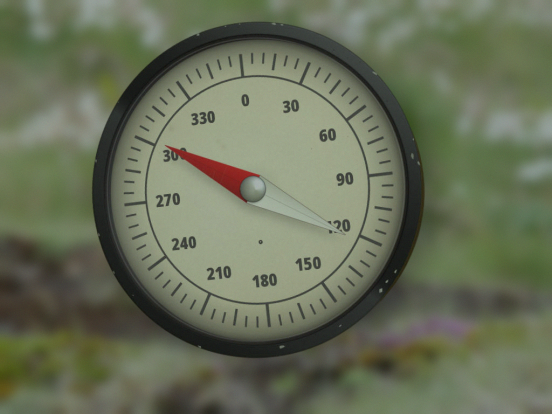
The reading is 302.5 °
